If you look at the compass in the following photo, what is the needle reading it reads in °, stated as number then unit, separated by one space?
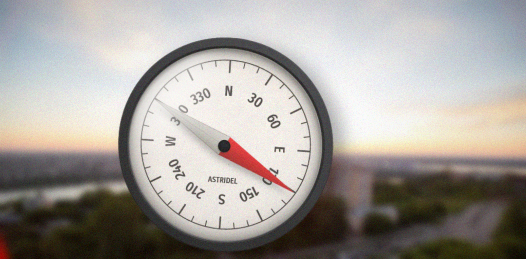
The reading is 120 °
